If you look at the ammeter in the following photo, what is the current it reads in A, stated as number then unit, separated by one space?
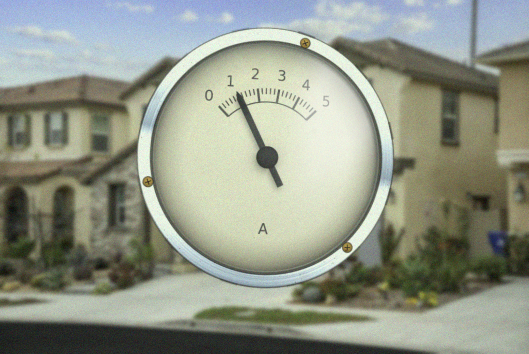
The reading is 1 A
